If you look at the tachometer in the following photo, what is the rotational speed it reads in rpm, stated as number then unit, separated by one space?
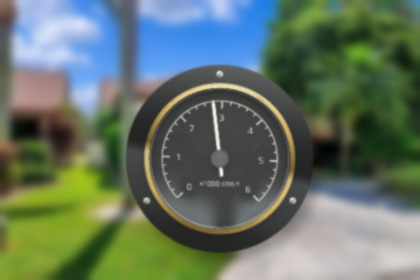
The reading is 2800 rpm
